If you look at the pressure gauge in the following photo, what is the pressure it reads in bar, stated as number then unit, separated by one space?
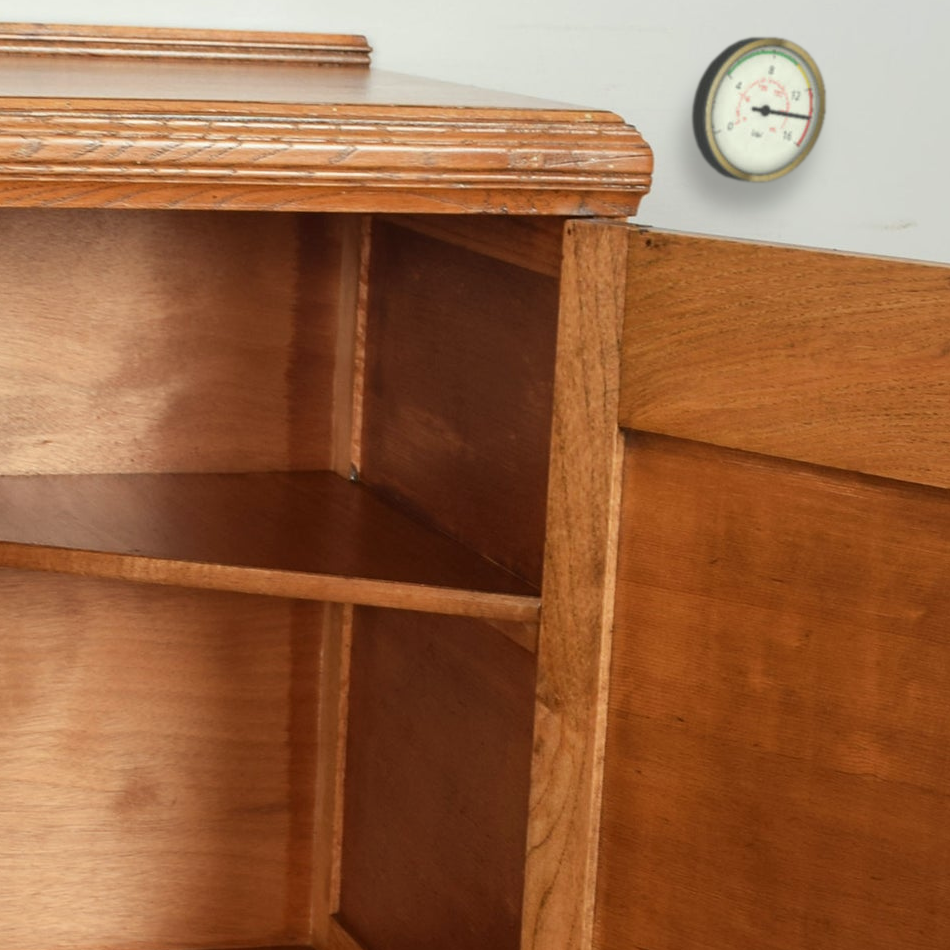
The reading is 14 bar
